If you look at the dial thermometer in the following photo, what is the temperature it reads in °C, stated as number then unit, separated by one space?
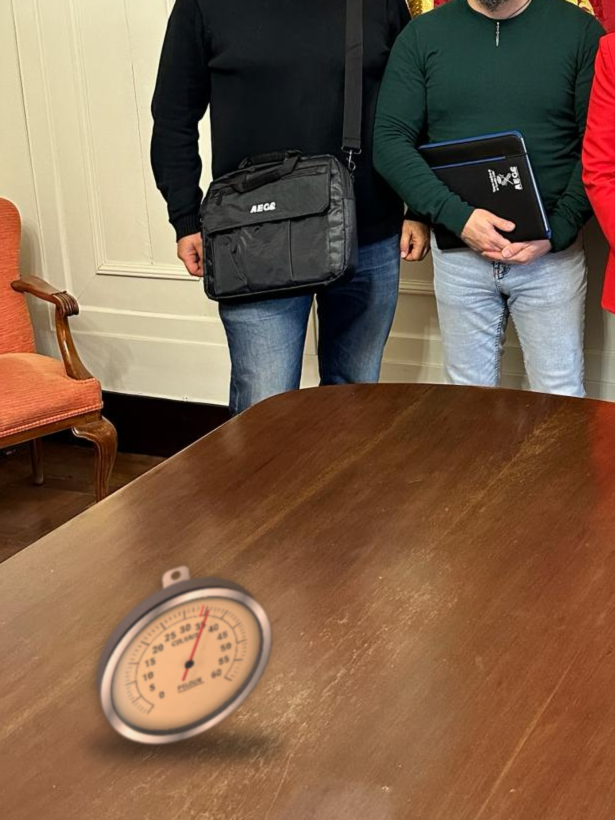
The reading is 35 °C
